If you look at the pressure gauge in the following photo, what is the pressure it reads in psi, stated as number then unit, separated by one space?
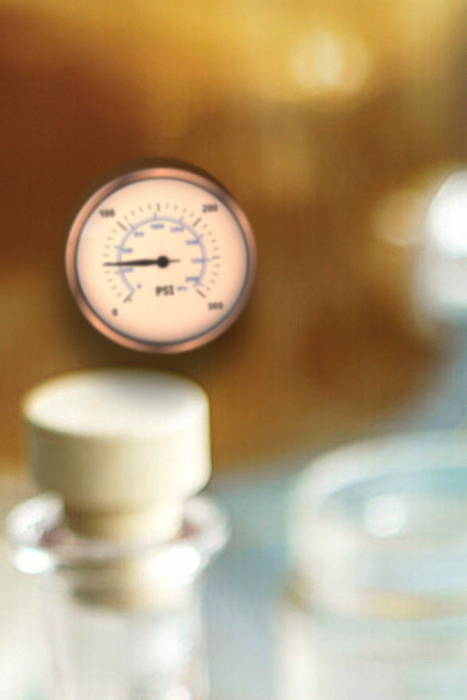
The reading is 50 psi
